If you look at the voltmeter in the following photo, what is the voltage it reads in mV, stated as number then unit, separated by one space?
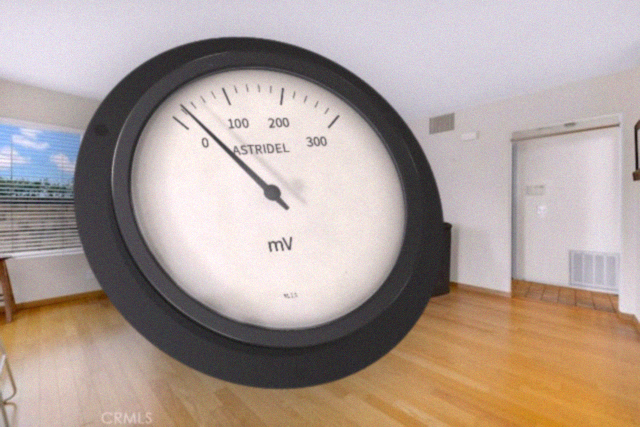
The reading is 20 mV
